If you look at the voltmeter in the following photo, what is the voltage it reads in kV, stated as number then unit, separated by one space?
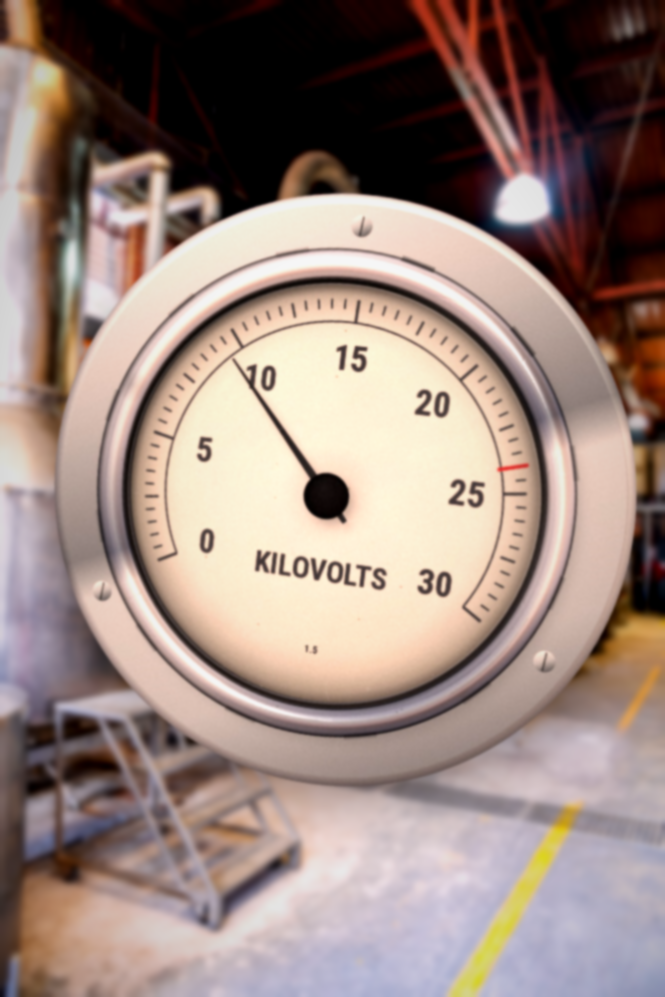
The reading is 9.5 kV
